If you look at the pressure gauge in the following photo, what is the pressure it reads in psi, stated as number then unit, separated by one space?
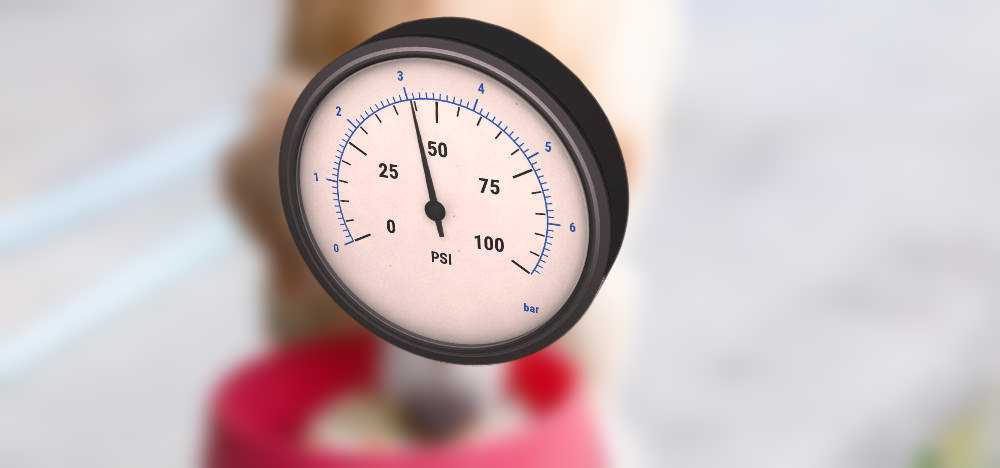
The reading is 45 psi
